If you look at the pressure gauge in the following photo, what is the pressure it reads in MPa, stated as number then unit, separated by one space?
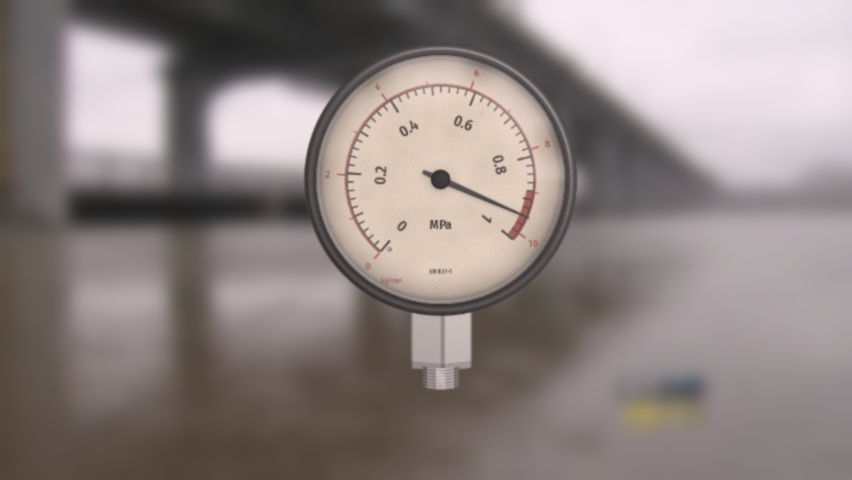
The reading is 0.94 MPa
